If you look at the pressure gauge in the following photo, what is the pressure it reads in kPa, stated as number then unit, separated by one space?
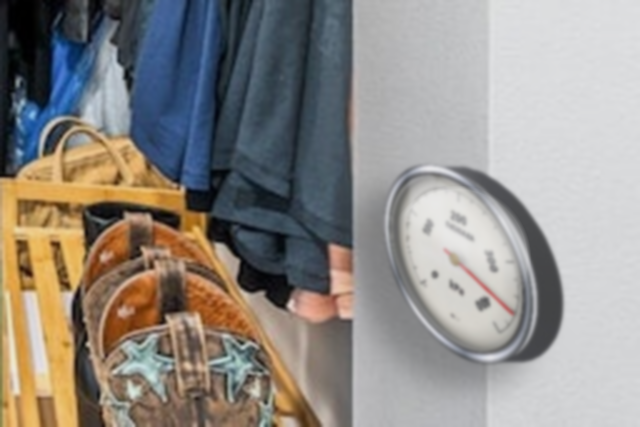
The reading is 360 kPa
